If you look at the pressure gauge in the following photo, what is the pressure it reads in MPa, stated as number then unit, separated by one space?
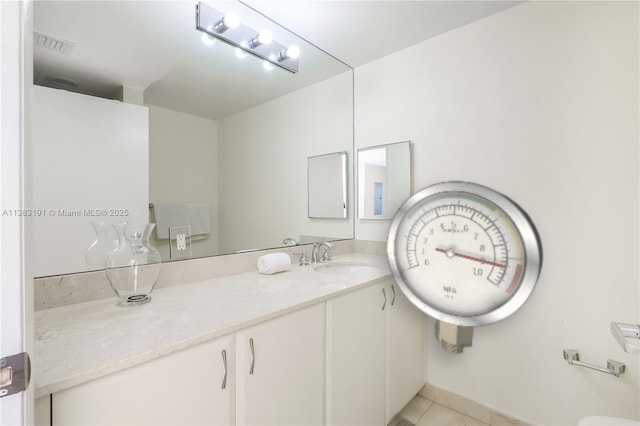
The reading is 9 MPa
